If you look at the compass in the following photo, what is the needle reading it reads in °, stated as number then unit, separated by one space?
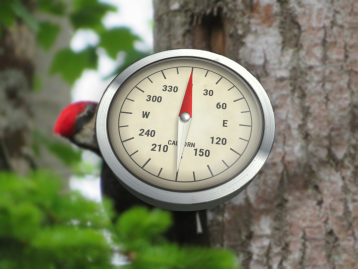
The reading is 0 °
